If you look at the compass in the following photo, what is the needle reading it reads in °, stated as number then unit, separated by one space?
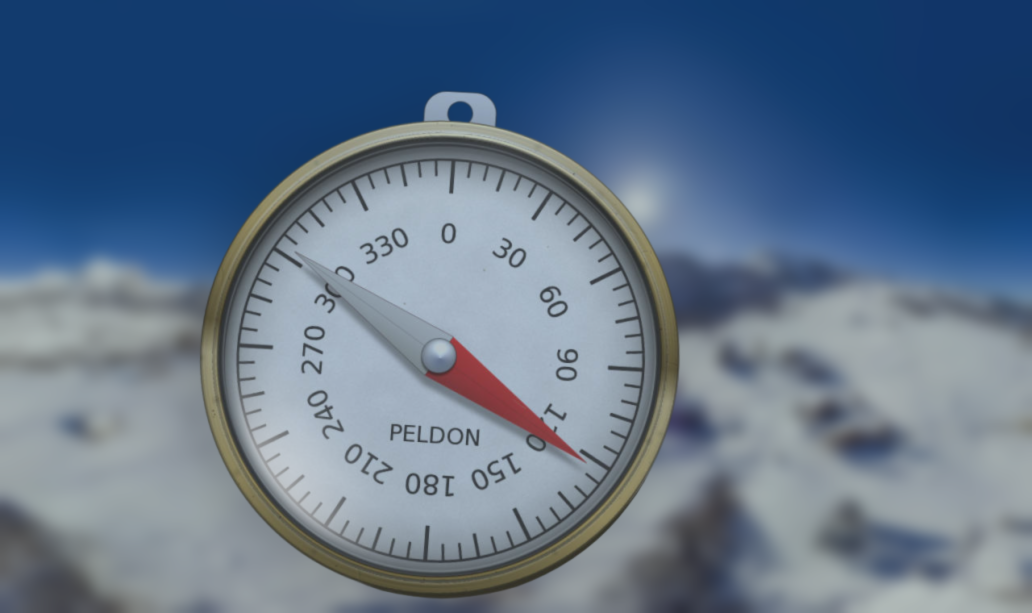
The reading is 122.5 °
